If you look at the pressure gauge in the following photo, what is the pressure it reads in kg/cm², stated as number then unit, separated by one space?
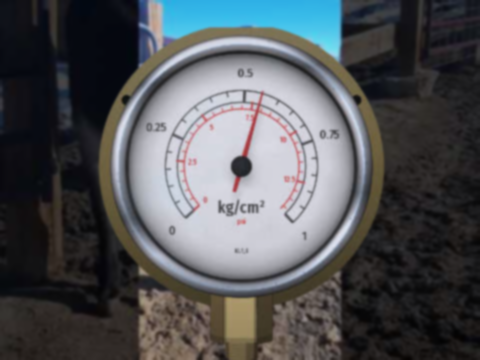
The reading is 0.55 kg/cm²
